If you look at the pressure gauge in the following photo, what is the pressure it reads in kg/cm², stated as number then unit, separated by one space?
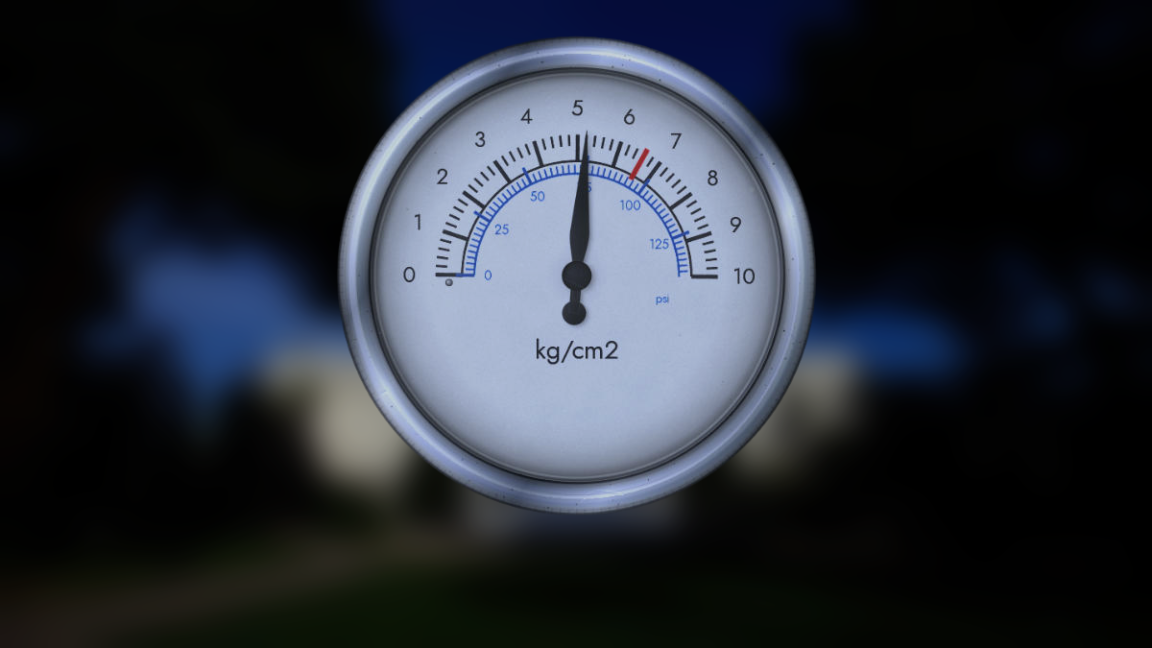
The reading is 5.2 kg/cm²
